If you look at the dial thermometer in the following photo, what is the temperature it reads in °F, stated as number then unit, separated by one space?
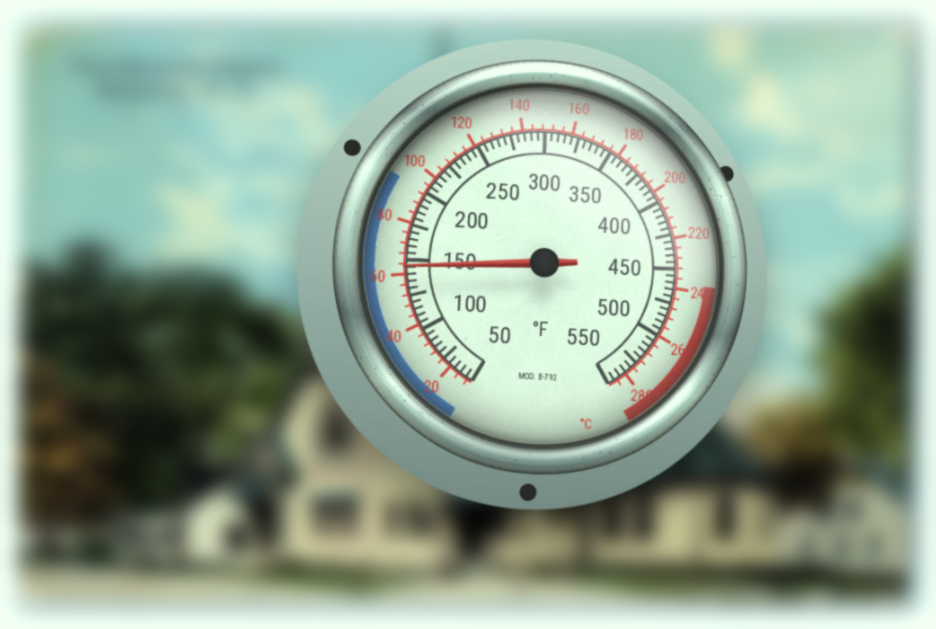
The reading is 145 °F
